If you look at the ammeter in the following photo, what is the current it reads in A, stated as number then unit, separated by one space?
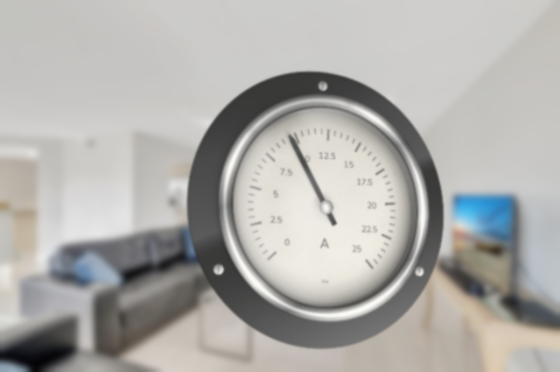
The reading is 9.5 A
